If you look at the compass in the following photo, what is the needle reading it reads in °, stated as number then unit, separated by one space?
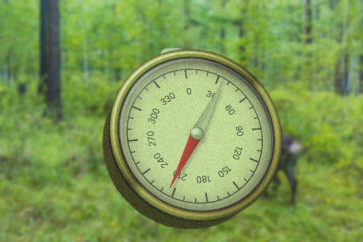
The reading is 215 °
